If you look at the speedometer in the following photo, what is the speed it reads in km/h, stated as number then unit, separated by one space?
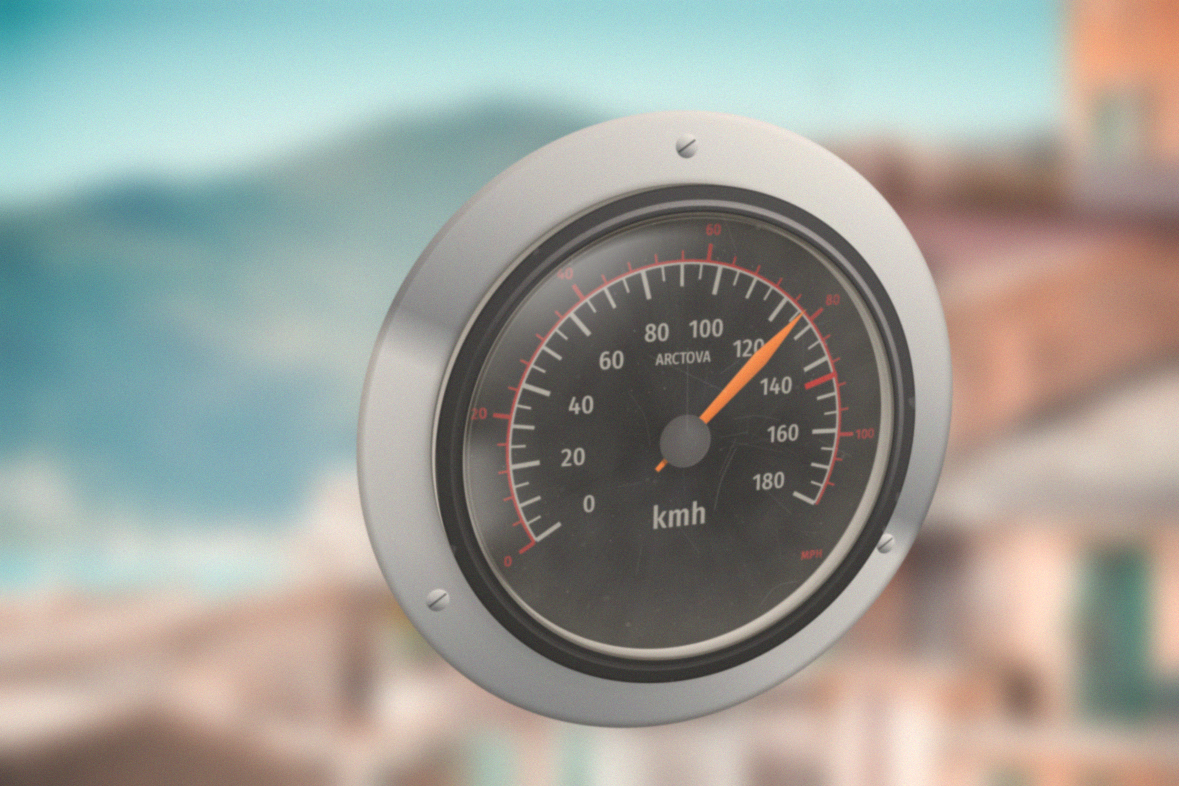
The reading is 125 km/h
